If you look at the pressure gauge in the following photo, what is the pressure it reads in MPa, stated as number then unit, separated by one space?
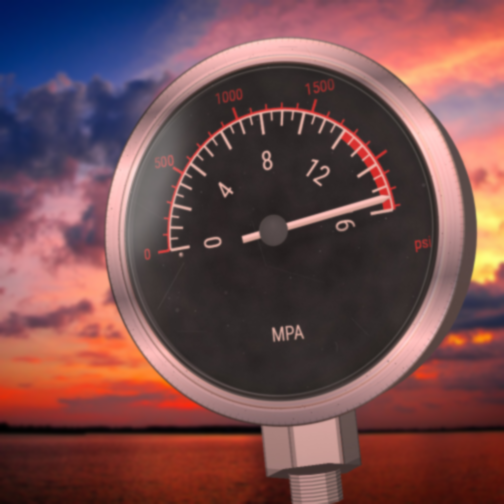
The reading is 15.5 MPa
